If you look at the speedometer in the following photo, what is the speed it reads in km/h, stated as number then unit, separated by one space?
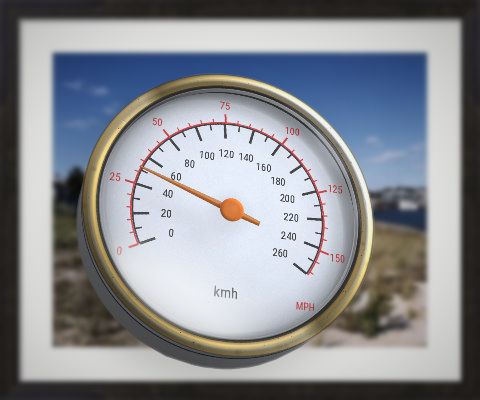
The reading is 50 km/h
